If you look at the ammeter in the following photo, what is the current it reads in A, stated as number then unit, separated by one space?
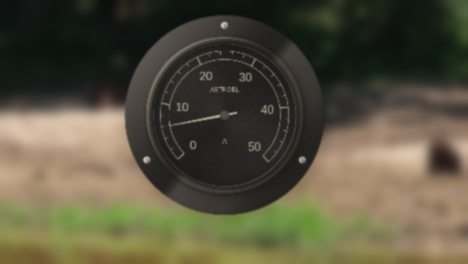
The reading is 6 A
